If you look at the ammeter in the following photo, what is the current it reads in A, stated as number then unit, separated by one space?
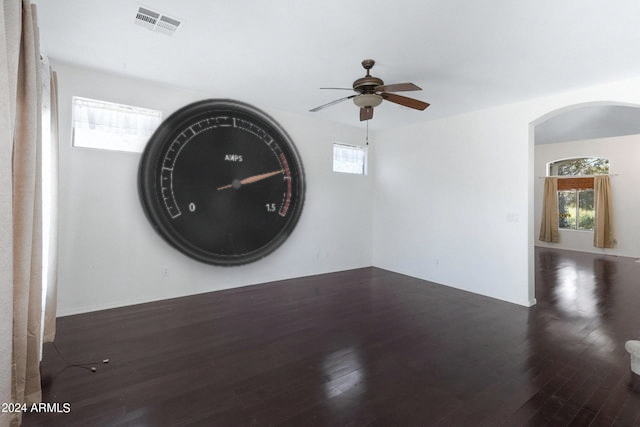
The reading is 1.2 A
